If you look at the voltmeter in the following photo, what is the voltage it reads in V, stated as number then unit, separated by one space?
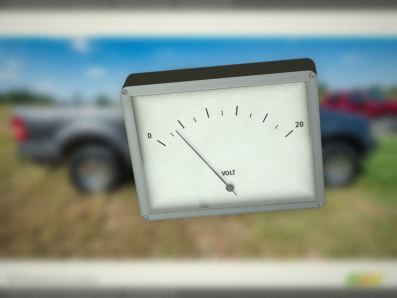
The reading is 3 V
